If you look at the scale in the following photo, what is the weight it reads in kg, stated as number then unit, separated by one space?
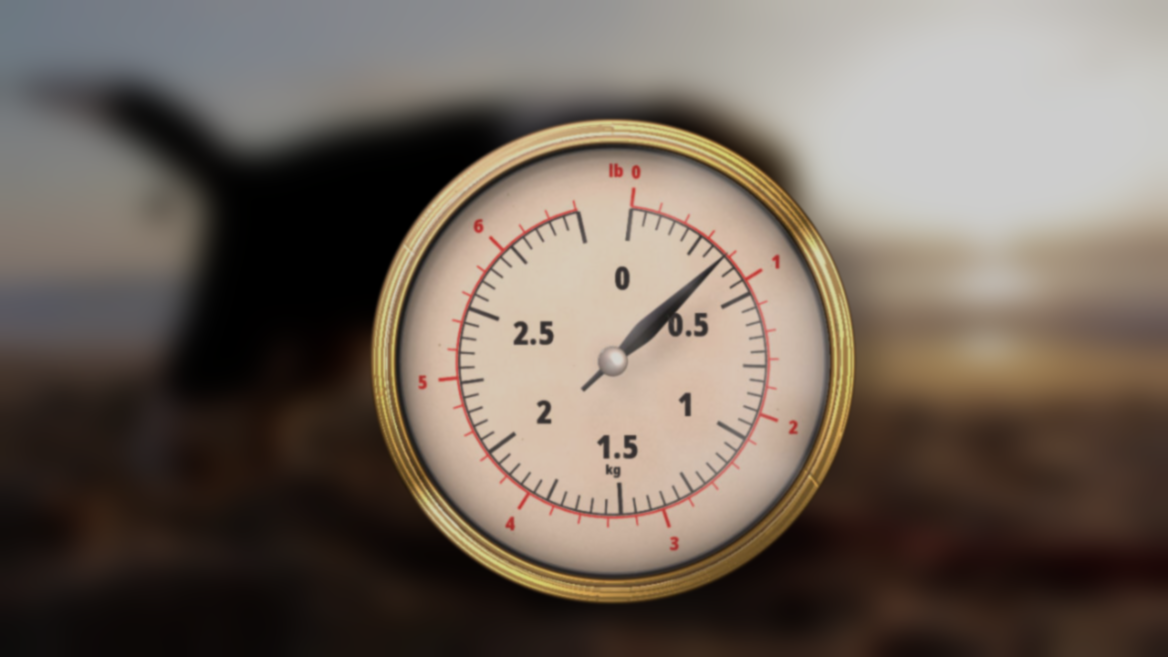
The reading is 0.35 kg
